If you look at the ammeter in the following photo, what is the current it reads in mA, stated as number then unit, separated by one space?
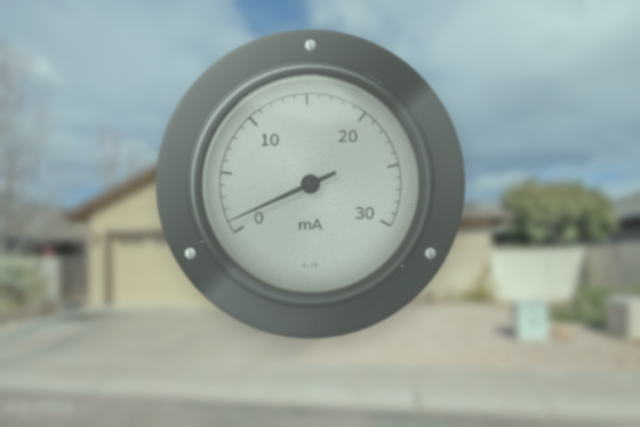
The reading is 1 mA
